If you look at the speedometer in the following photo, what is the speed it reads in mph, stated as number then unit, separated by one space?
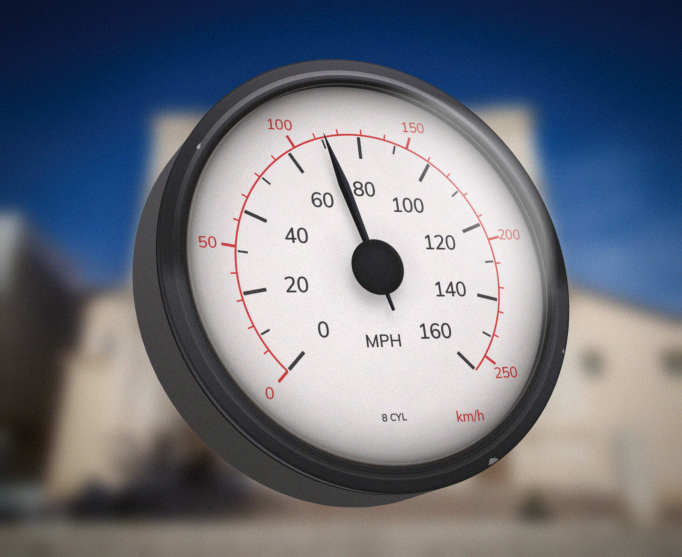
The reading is 70 mph
